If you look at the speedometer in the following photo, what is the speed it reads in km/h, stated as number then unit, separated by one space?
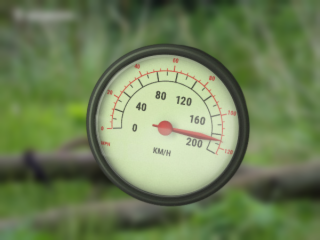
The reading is 185 km/h
